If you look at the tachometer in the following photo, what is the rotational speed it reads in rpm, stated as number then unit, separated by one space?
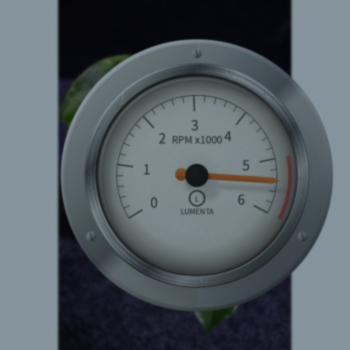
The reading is 5400 rpm
